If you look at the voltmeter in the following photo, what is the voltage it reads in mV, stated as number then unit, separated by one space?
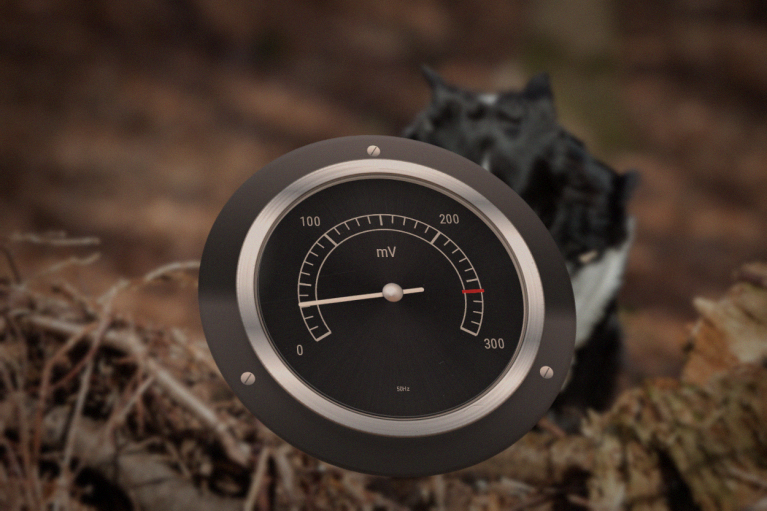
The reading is 30 mV
